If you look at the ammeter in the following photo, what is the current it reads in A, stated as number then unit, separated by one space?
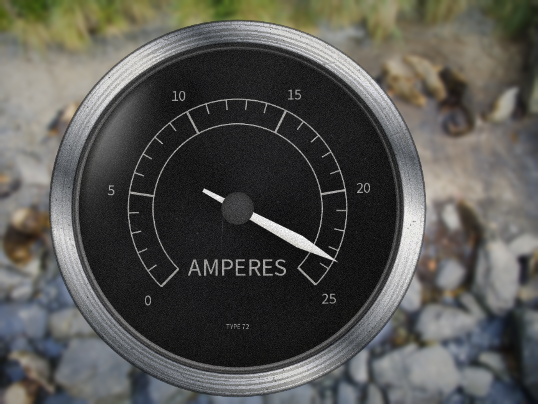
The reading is 23.5 A
